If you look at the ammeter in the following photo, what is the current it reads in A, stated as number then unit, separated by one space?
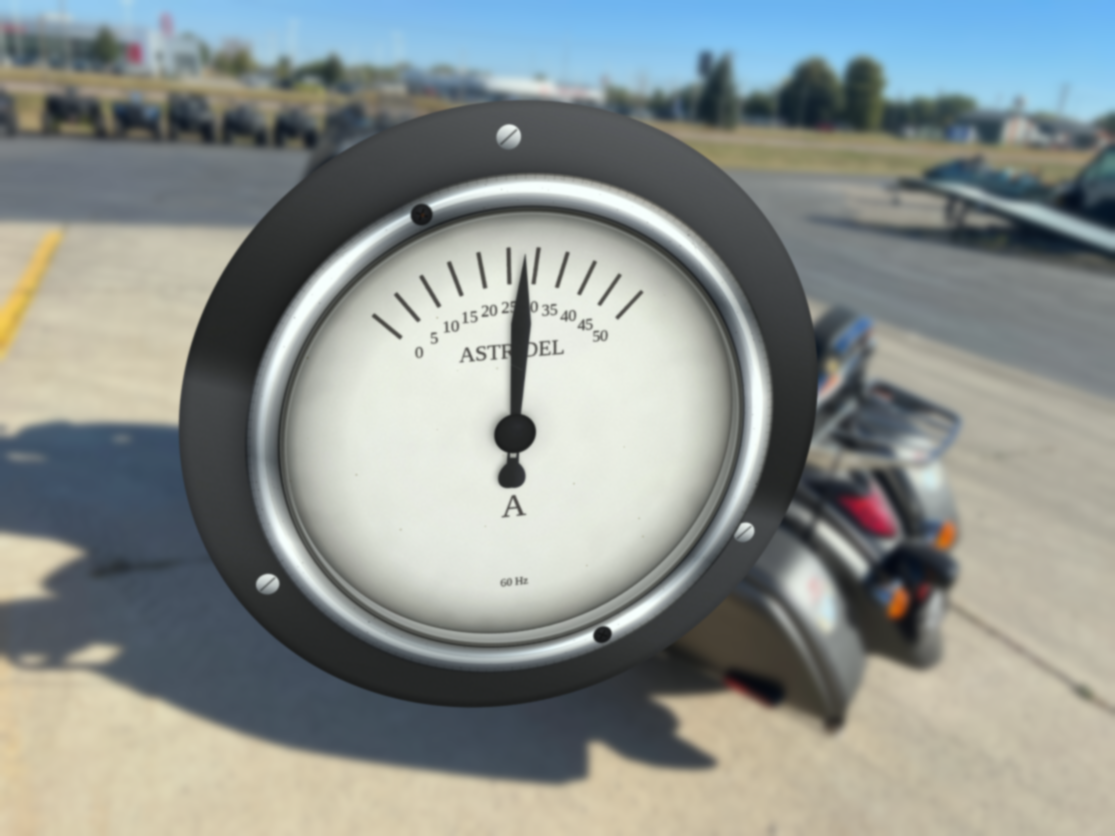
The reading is 27.5 A
